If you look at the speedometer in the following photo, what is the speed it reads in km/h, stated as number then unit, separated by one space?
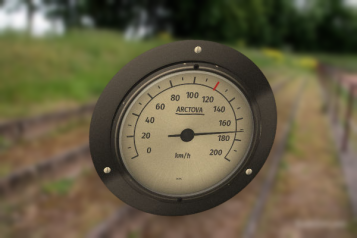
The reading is 170 km/h
